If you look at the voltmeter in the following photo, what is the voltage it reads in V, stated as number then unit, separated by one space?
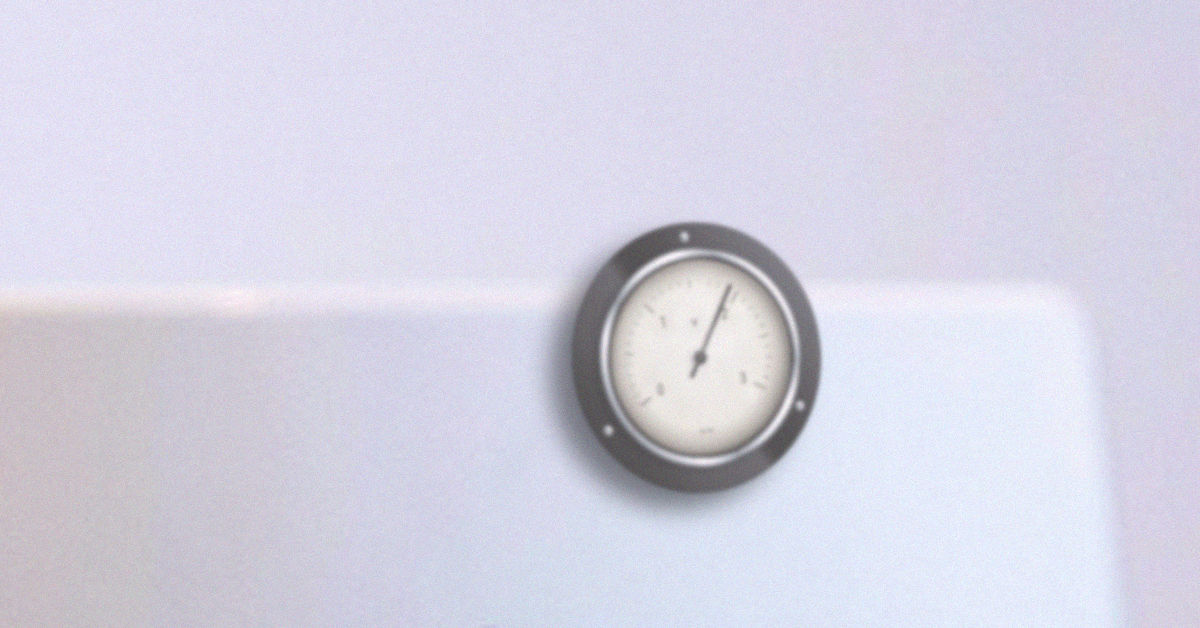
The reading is 1.9 V
